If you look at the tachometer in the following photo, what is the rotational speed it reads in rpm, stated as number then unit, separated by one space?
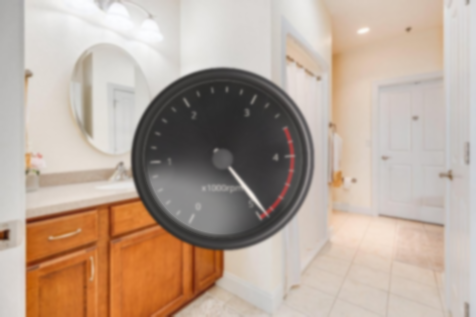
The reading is 4900 rpm
